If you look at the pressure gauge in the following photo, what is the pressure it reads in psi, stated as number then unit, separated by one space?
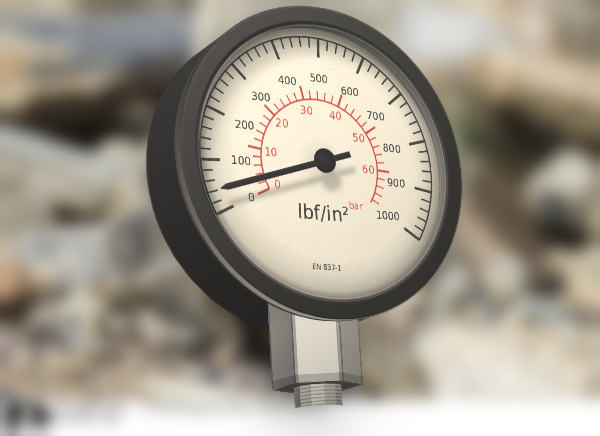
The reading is 40 psi
